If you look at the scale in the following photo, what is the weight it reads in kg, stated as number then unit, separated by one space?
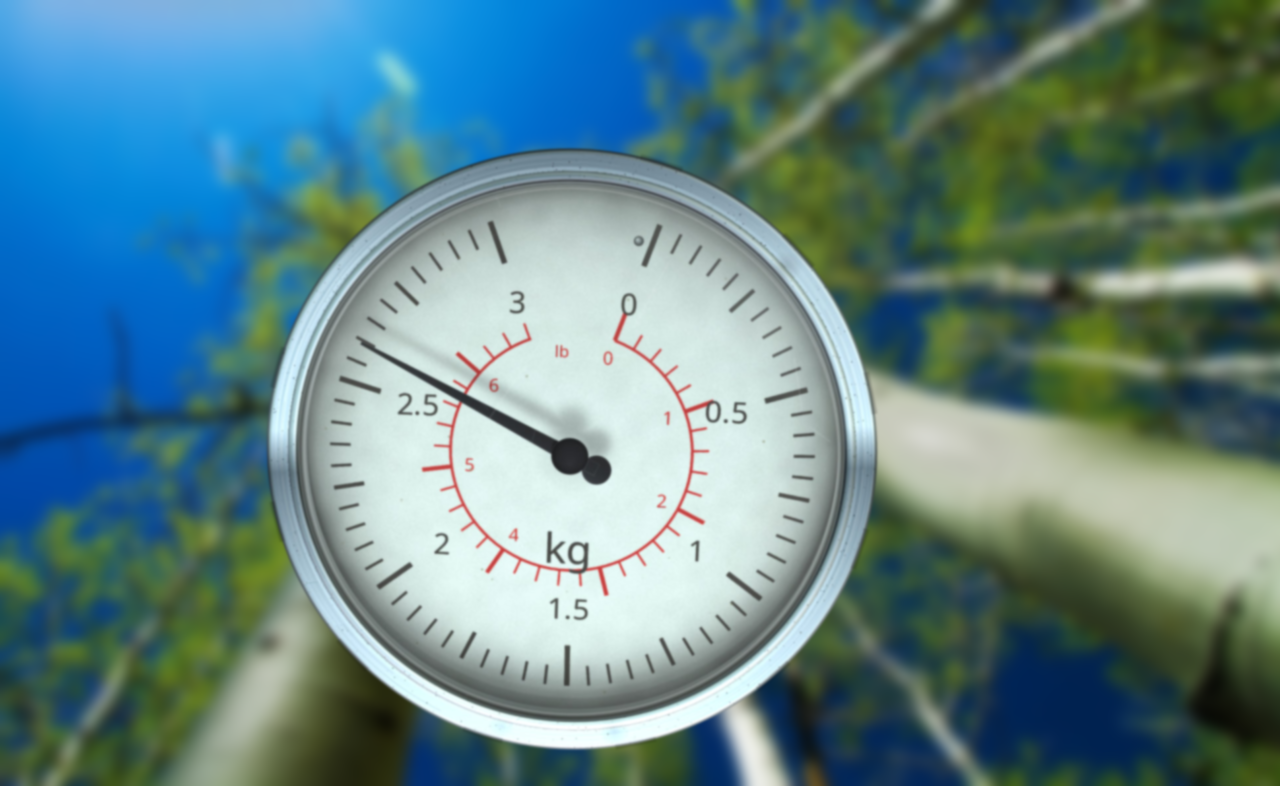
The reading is 2.6 kg
